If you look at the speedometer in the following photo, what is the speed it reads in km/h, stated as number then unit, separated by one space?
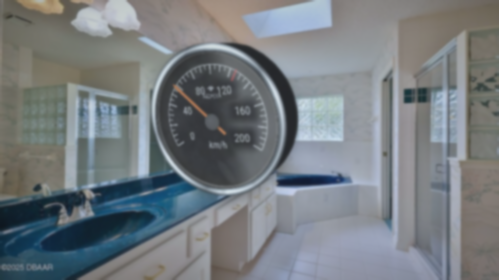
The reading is 60 km/h
